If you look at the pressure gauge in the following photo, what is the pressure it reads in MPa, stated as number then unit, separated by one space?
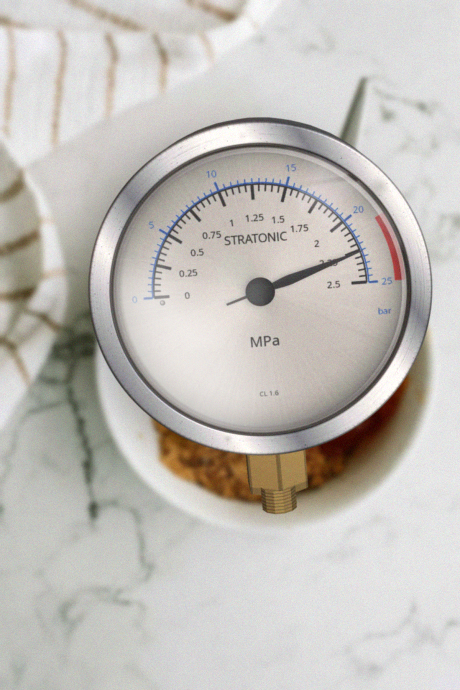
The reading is 2.25 MPa
